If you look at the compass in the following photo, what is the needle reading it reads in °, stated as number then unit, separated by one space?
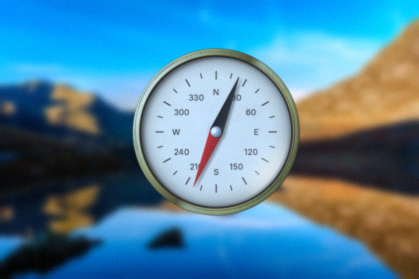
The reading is 202.5 °
